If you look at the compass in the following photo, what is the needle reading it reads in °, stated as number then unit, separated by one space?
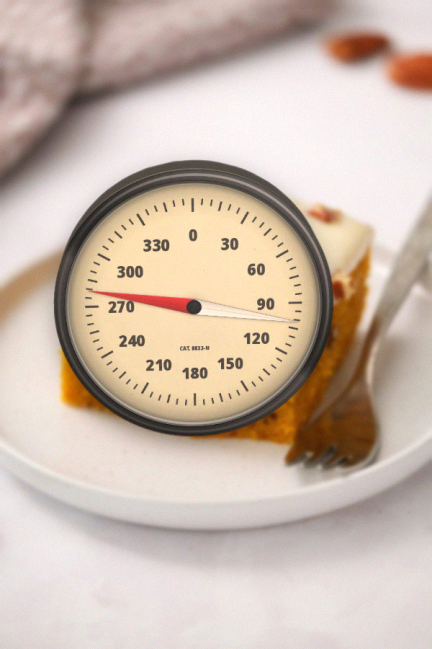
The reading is 280 °
